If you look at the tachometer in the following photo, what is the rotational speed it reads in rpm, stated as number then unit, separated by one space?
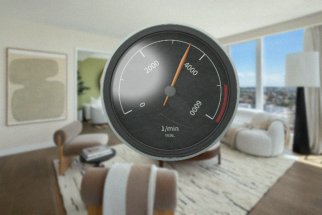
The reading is 3500 rpm
